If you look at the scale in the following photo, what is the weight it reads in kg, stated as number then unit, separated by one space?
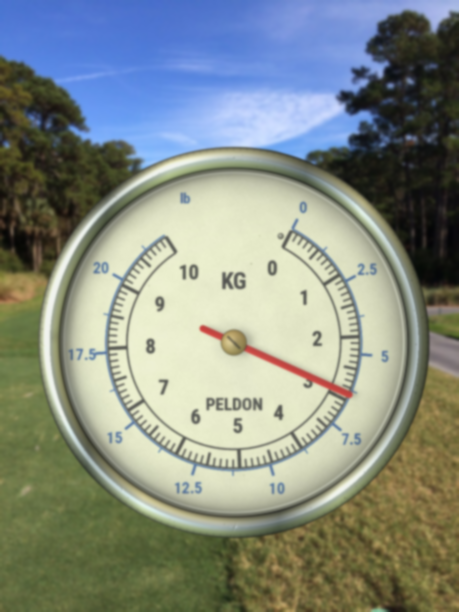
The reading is 2.9 kg
